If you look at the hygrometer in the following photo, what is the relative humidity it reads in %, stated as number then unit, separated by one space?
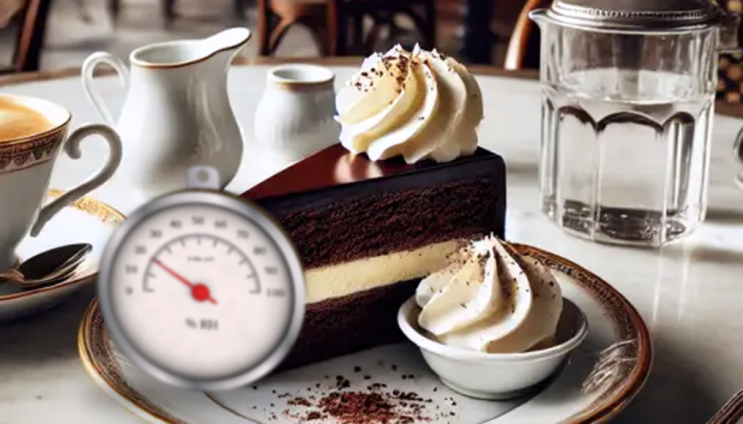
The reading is 20 %
